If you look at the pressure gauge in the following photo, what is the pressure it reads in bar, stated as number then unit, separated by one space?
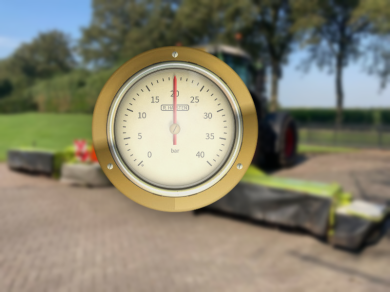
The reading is 20 bar
